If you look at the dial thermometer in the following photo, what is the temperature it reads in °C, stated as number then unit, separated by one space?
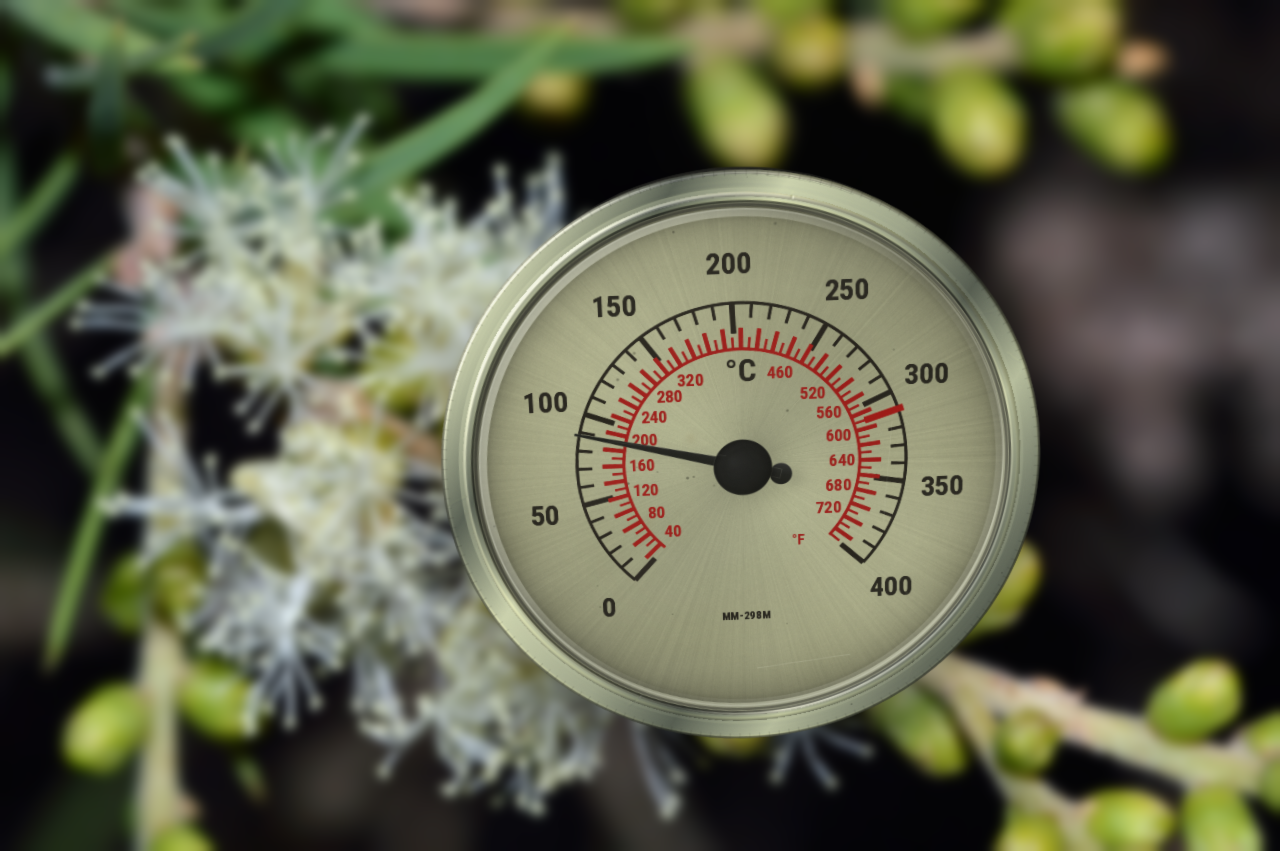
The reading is 90 °C
